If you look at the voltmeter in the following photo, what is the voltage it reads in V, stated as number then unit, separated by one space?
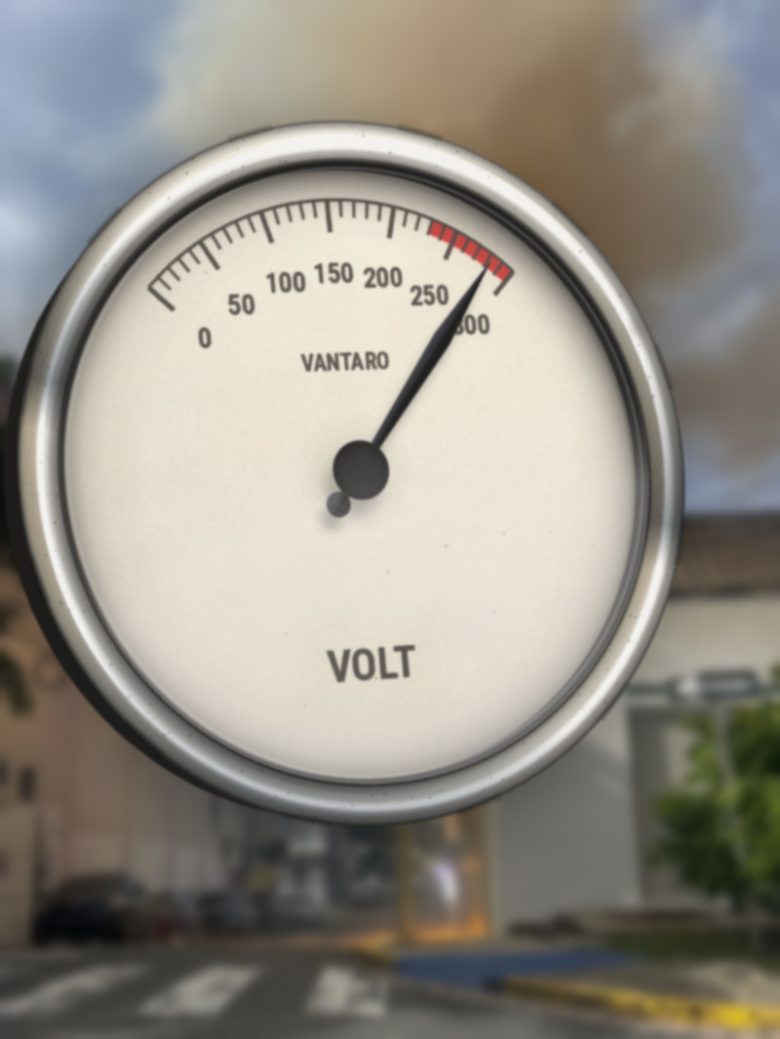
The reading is 280 V
